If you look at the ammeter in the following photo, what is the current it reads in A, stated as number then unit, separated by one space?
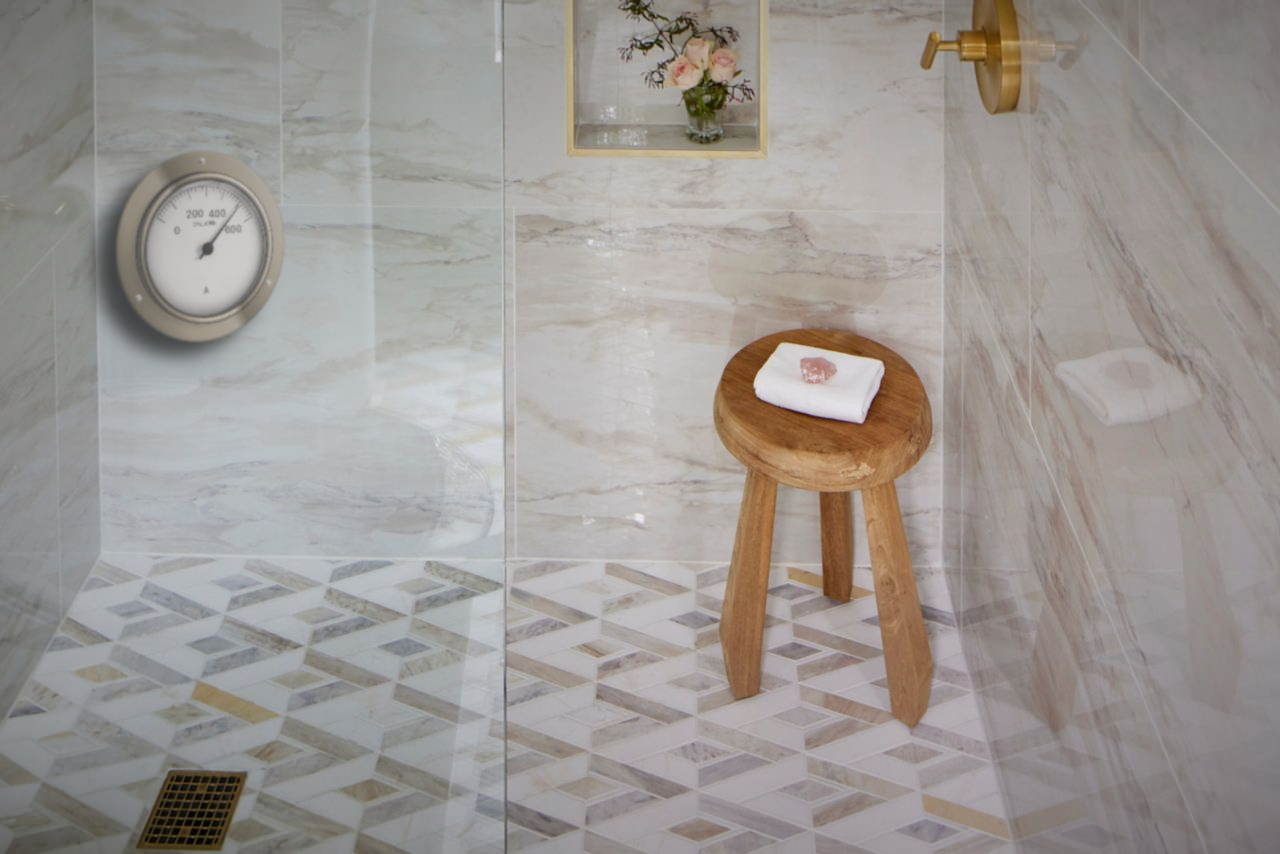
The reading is 500 A
